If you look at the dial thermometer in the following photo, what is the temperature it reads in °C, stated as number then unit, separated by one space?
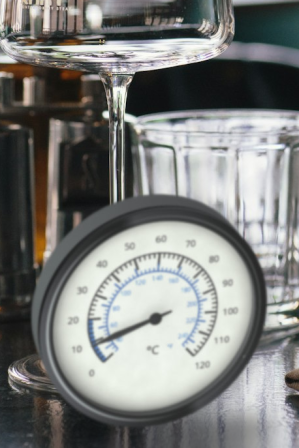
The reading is 10 °C
